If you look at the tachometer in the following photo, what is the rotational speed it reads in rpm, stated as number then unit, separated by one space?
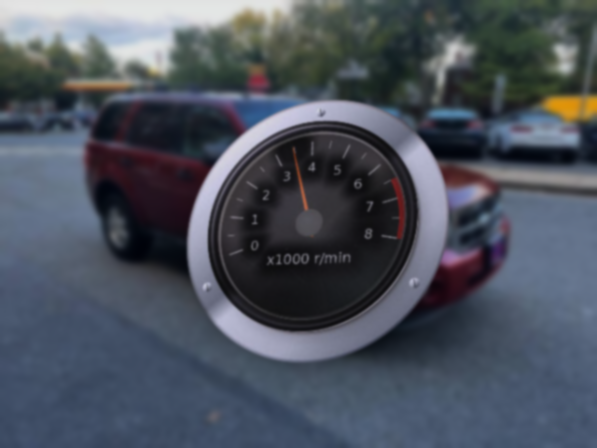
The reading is 3500 rpm
